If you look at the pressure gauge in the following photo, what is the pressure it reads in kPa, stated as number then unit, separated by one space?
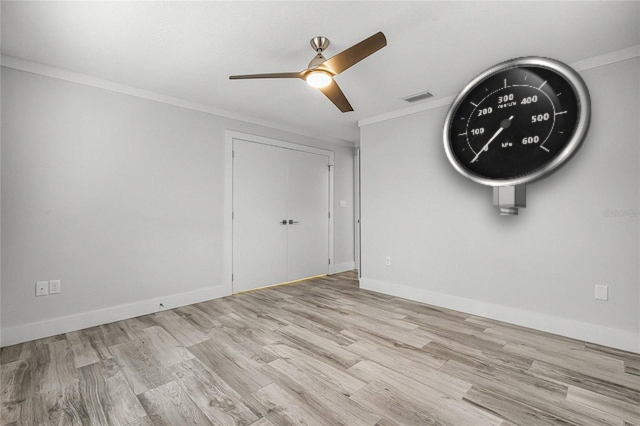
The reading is 0 kPa
